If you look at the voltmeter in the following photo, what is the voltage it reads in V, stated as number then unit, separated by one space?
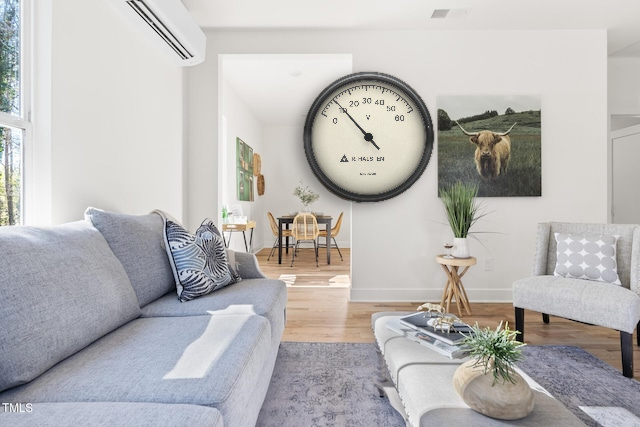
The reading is 10 V
